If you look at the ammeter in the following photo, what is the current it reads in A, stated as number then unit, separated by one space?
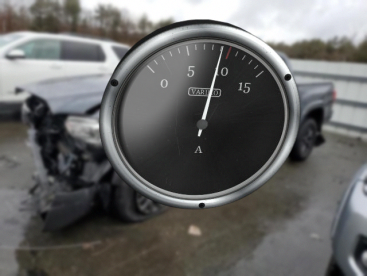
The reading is 9 A
